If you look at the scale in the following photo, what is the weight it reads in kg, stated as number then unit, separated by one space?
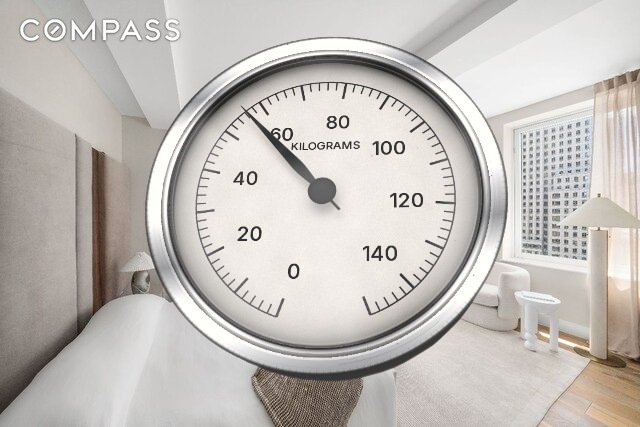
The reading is 56 kg
